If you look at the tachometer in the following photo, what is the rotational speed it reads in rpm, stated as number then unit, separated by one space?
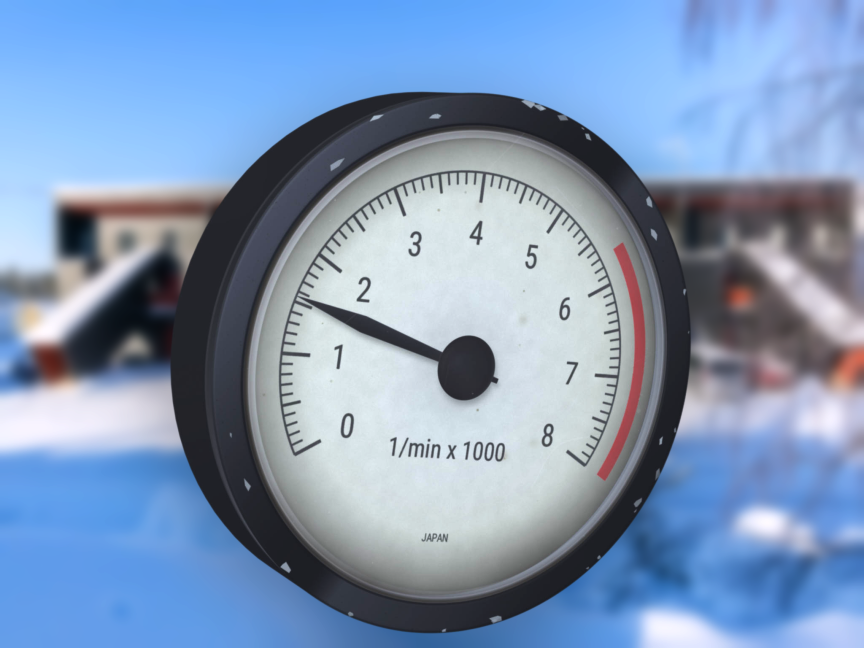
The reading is 1550 rpm
